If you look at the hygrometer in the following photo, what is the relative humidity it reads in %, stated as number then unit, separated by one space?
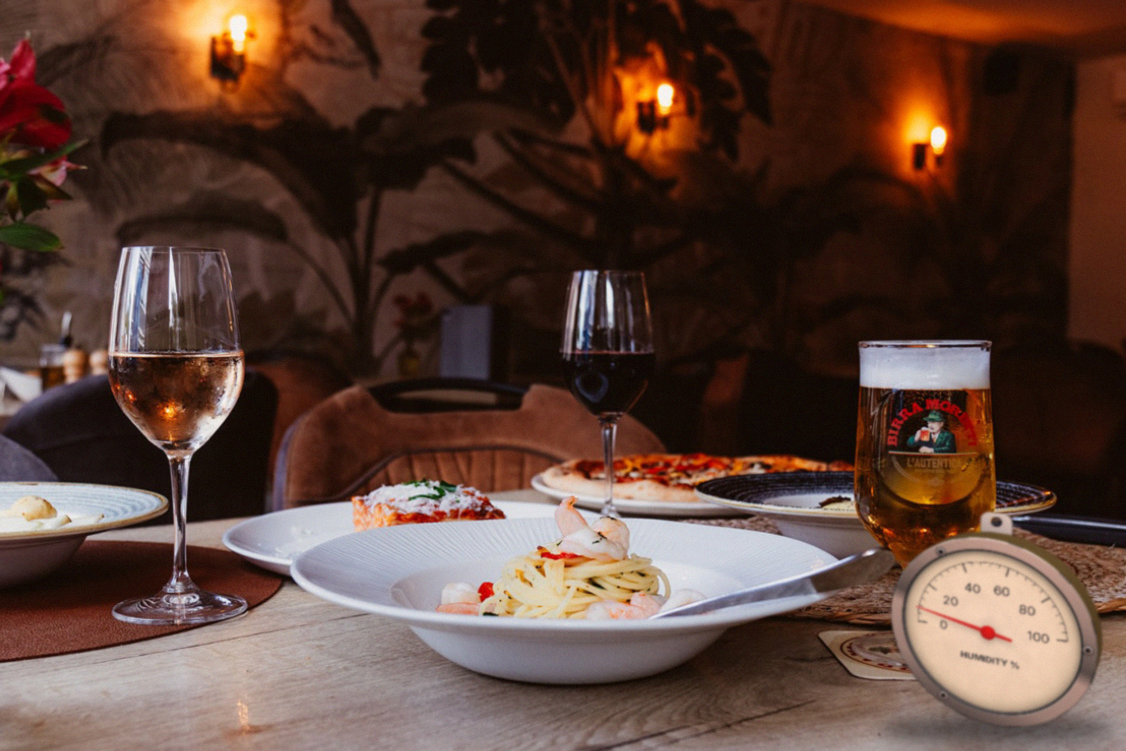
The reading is 8 %
